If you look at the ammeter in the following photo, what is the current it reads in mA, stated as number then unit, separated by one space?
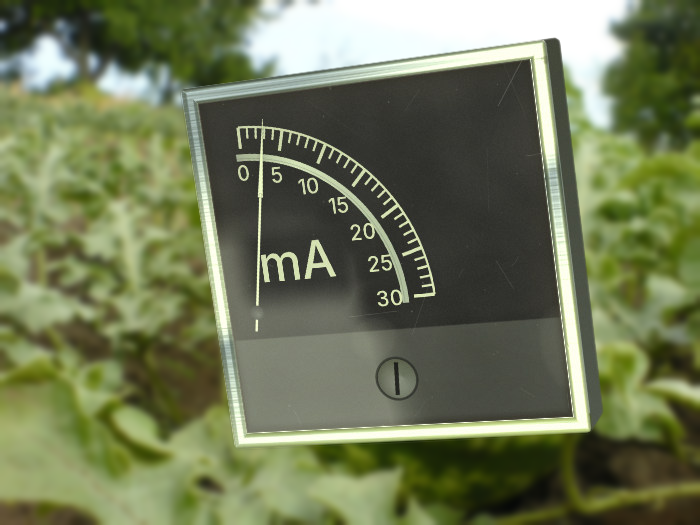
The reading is 3 mA
